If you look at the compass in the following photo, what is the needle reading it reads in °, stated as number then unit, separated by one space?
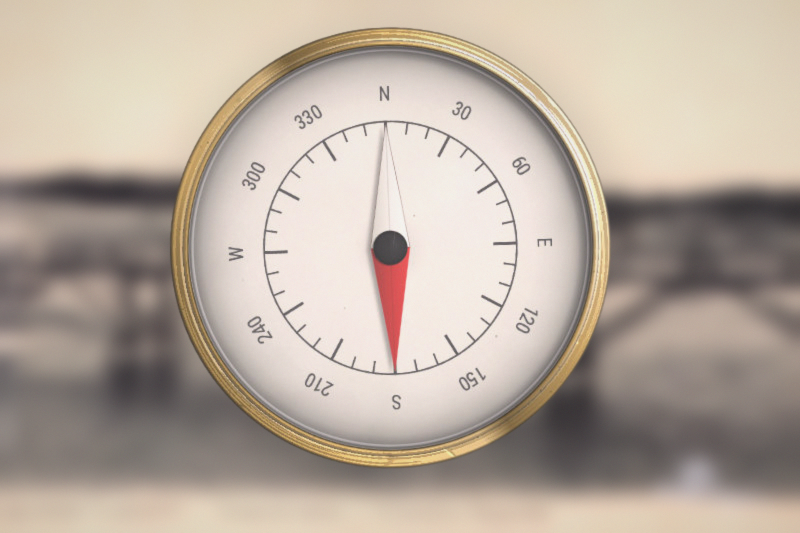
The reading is 180 °
